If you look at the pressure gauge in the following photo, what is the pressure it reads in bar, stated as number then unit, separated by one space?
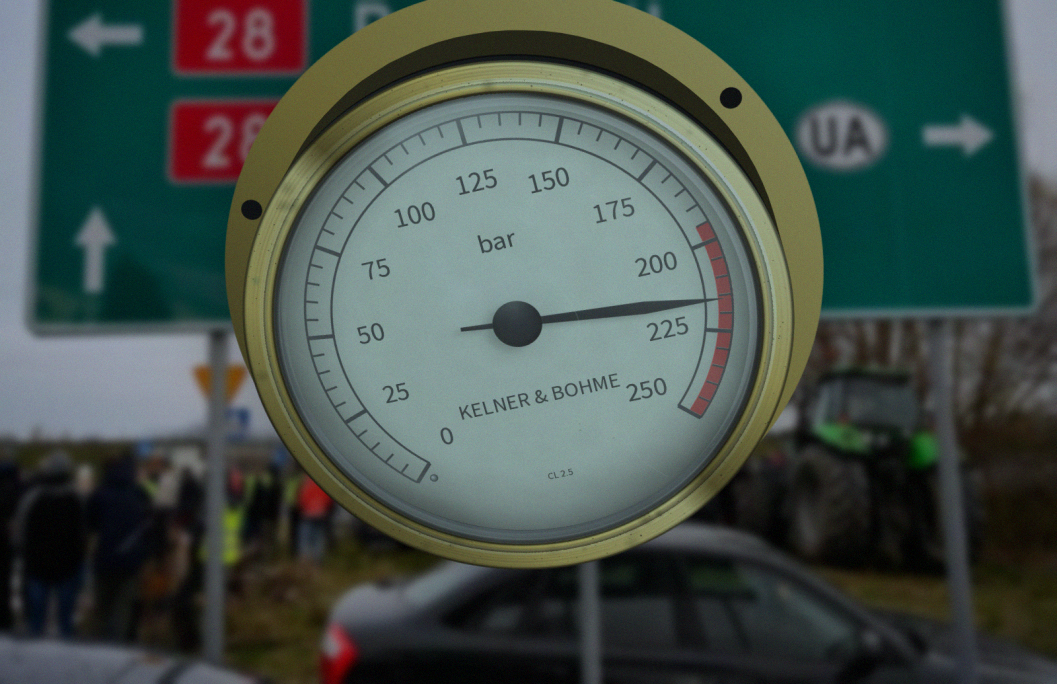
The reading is 215 bar
